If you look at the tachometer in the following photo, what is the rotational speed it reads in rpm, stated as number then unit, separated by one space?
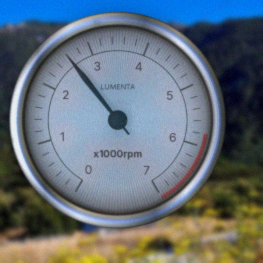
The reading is 2600 rpm
